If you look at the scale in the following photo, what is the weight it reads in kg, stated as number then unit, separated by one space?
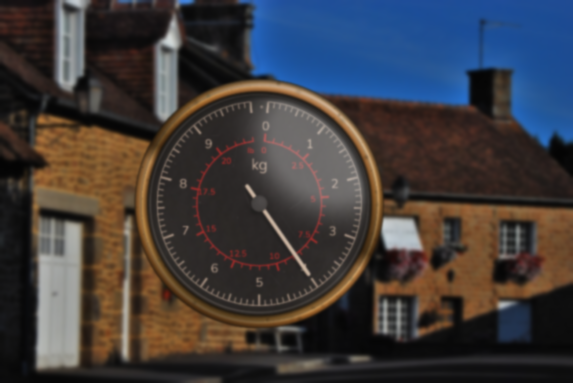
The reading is 4 kg
